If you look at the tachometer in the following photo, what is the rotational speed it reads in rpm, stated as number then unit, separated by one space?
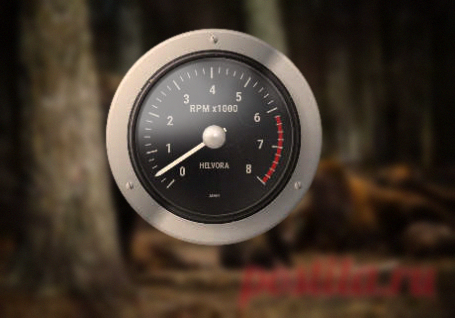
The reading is 400 rpm
